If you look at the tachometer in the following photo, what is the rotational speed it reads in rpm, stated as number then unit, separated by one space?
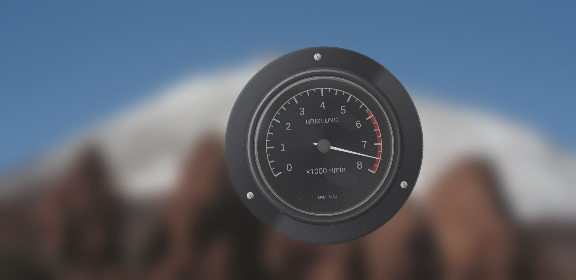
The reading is 7500 rpm
